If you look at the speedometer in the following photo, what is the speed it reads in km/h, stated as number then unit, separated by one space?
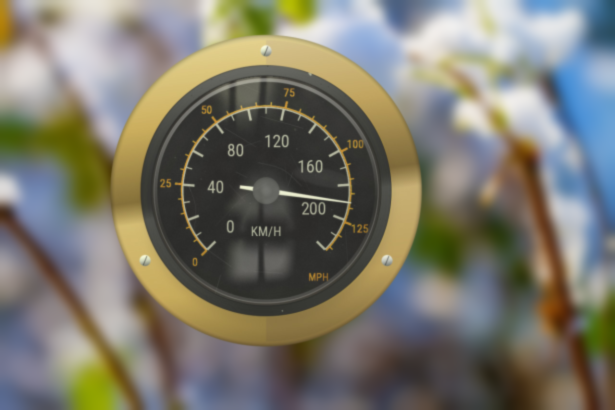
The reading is 190 km/h
